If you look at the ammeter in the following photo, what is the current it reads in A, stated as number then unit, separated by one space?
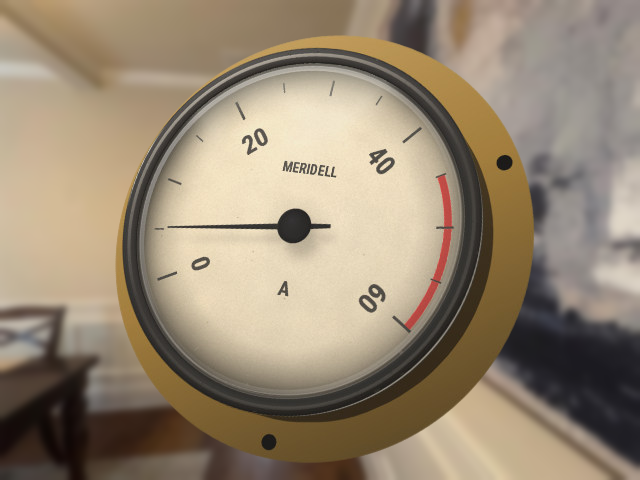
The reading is 5 A
